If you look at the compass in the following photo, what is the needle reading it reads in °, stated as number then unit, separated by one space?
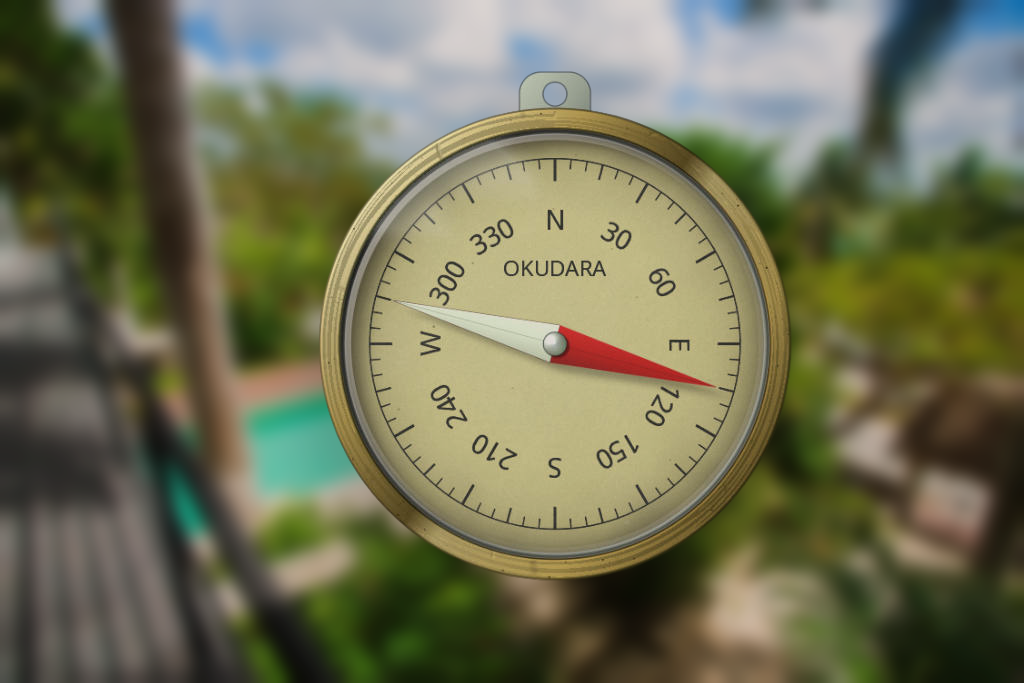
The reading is 105 °
